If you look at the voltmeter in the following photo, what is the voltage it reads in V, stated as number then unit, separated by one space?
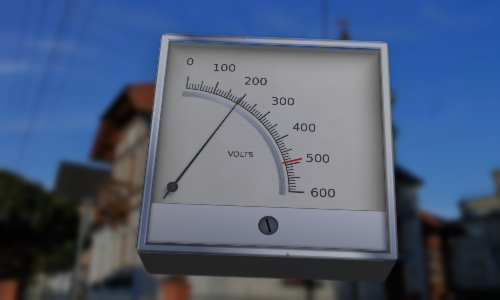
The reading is 200 V
